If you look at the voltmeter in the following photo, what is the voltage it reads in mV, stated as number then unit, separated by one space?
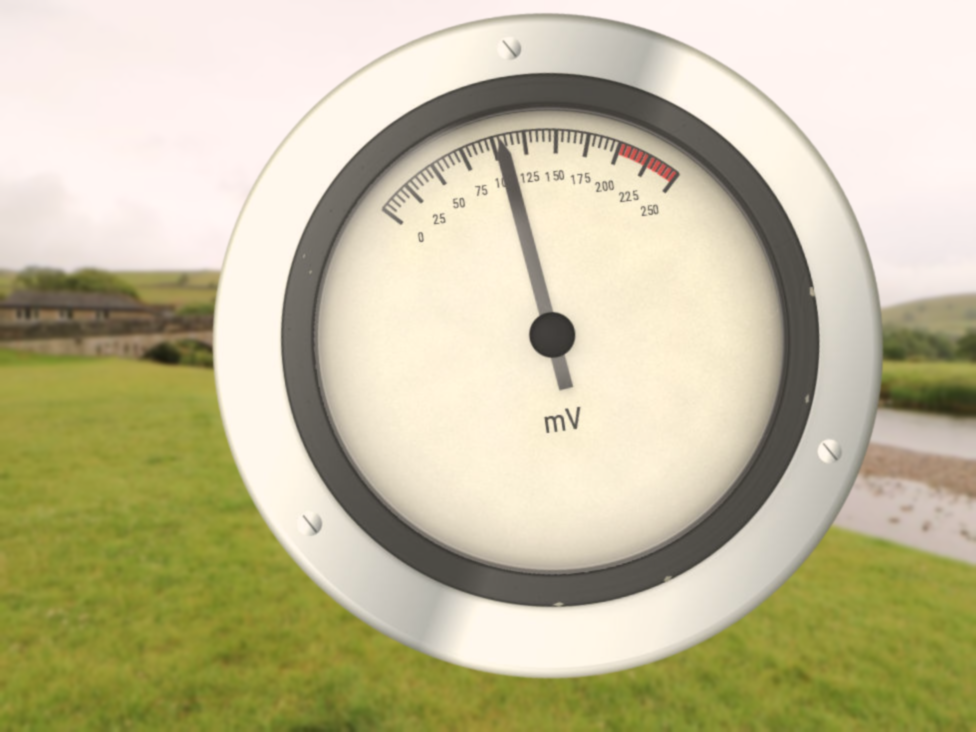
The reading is 105 mV
